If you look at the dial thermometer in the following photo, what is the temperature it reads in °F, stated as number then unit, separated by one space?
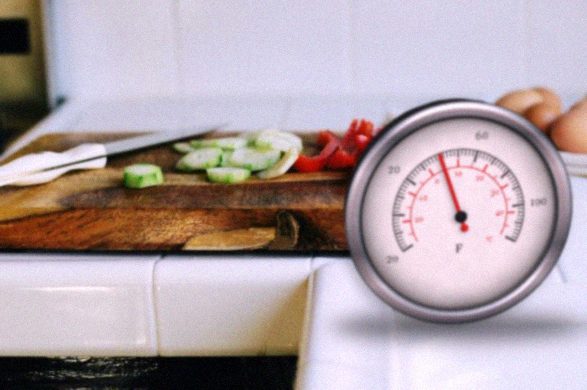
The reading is 40 °F
